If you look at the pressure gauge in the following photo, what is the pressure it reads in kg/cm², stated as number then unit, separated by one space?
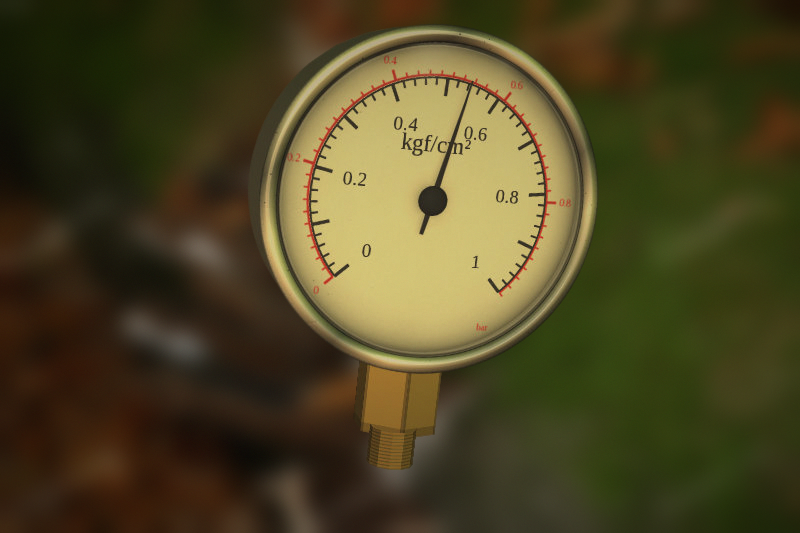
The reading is 0.54 kg/cm²
